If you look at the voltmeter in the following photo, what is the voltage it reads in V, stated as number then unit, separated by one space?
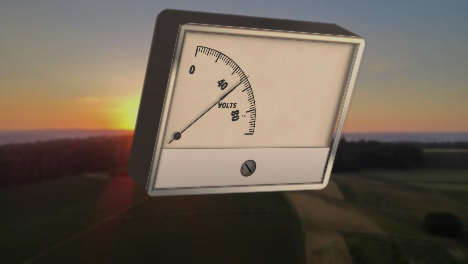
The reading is 50 V
